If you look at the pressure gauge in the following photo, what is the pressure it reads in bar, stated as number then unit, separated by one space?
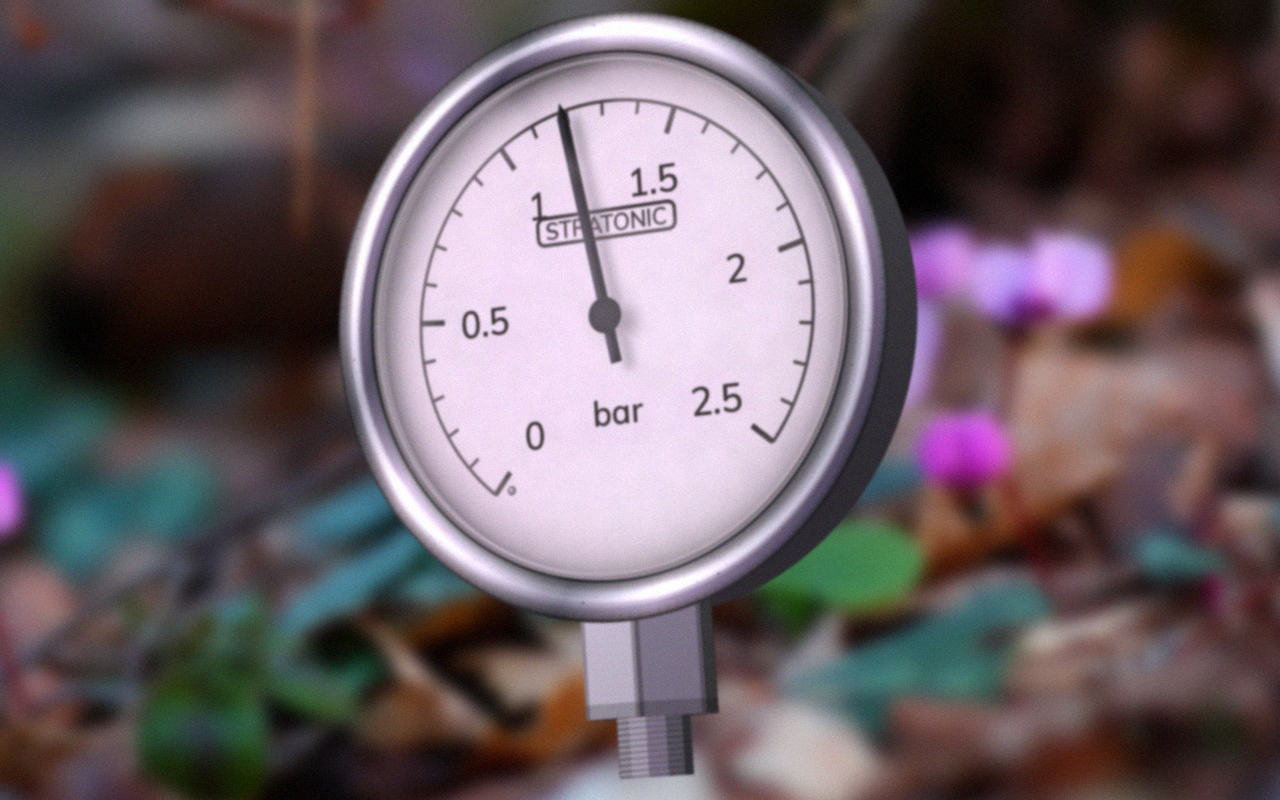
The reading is 1.2 bar
